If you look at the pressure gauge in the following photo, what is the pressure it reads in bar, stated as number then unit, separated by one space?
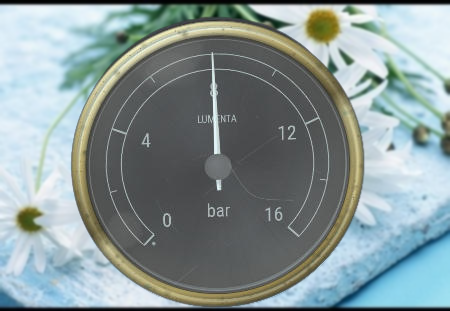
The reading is 8 bar
